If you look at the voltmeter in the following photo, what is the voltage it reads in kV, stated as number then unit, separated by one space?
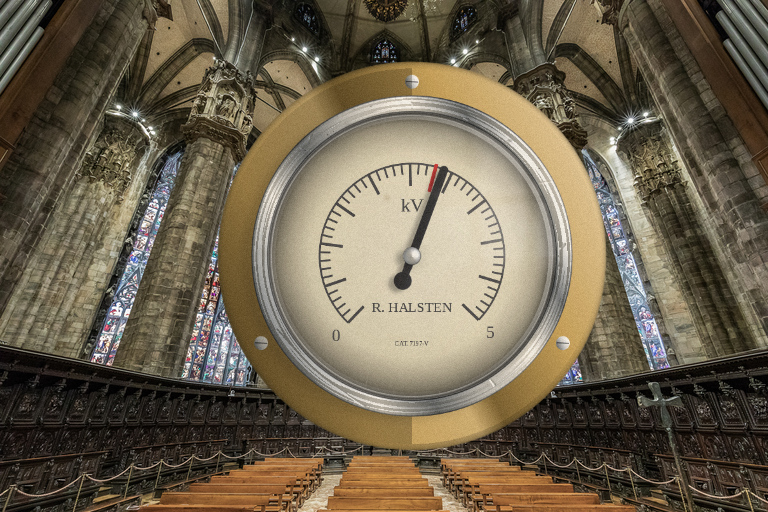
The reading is 2.9 kV
